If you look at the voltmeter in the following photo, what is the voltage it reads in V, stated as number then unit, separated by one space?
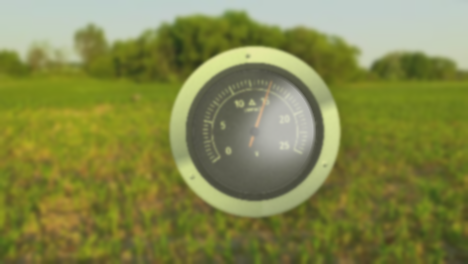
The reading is 15 V
